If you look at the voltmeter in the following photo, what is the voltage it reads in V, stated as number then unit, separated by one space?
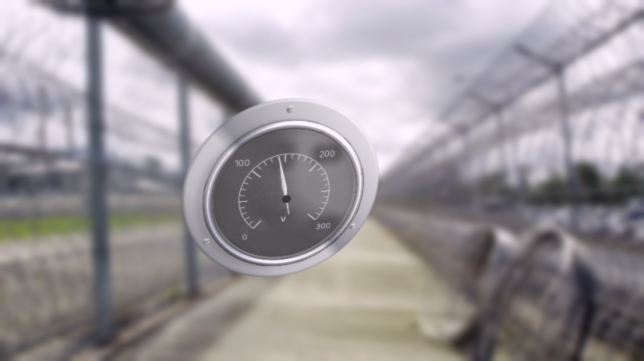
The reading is 140 V
